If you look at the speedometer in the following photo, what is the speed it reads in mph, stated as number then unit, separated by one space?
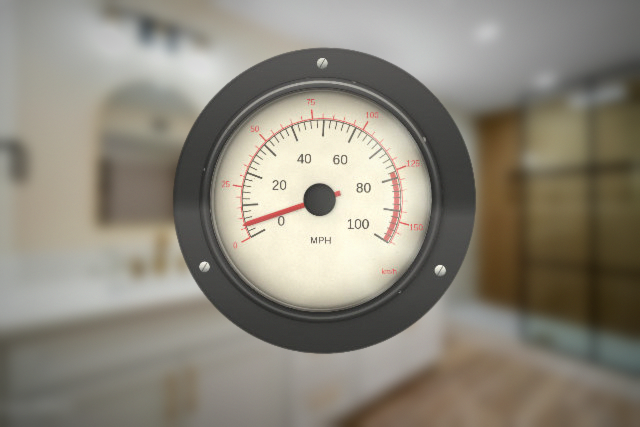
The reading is 4 mph
